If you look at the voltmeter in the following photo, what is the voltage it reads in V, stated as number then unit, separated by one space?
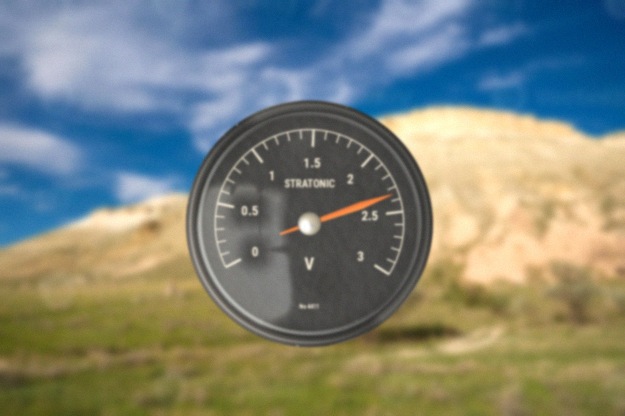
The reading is 2.35 V
